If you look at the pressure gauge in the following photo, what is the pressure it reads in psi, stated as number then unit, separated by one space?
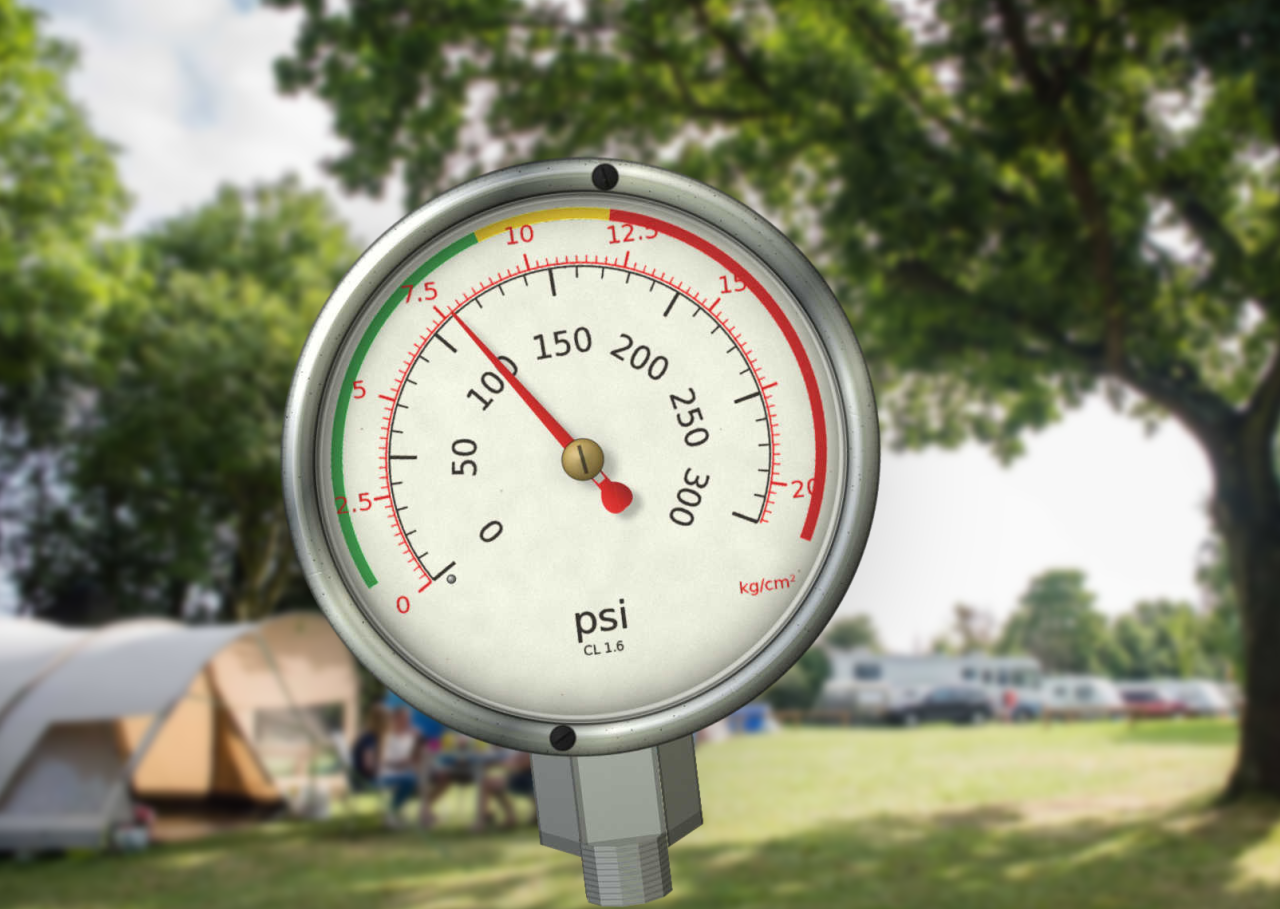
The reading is 110 psi
